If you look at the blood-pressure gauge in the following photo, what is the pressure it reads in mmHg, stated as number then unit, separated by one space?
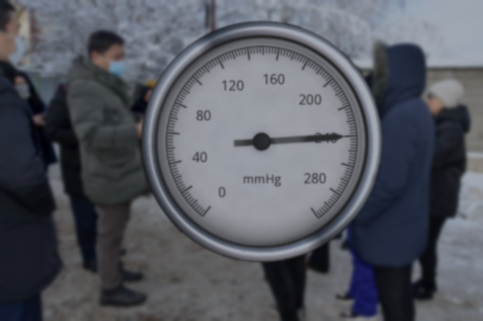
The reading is 240 mmHg
